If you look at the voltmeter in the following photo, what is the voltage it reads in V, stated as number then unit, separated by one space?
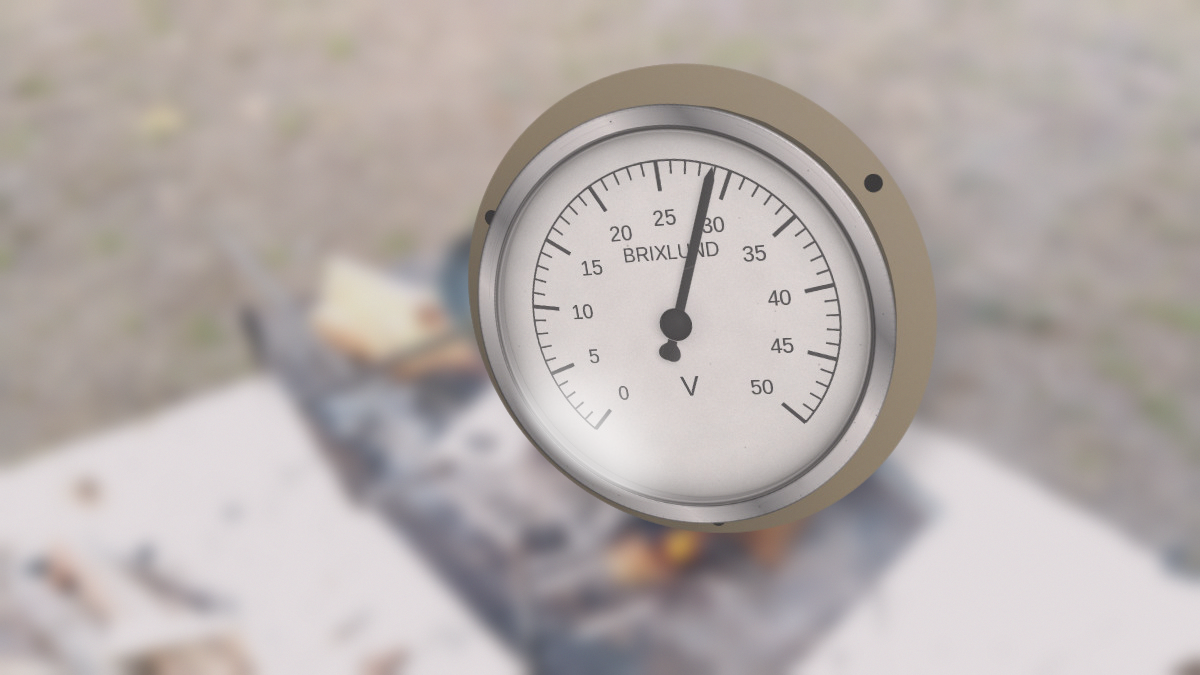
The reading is 29 V
